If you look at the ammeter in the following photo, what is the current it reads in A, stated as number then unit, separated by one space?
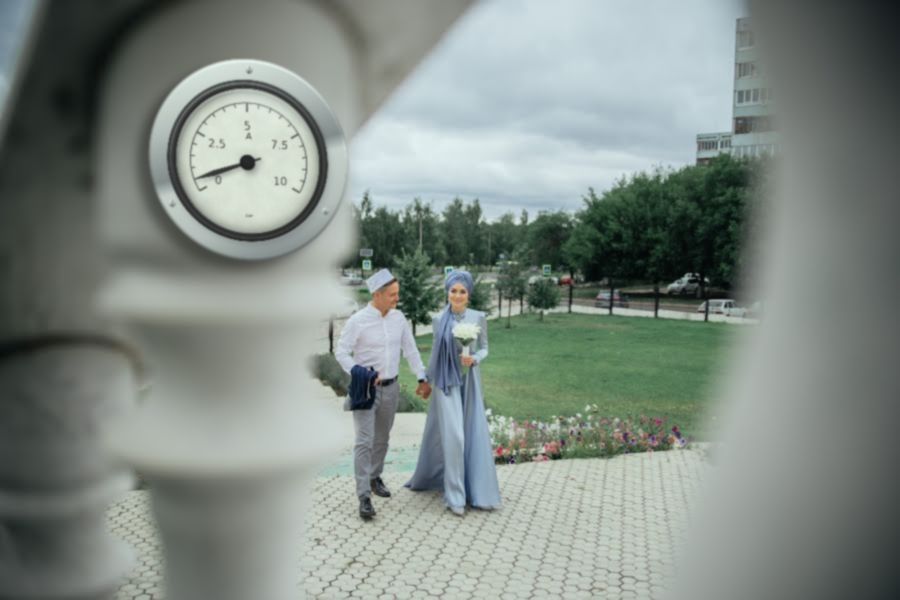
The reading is 0.5 A
